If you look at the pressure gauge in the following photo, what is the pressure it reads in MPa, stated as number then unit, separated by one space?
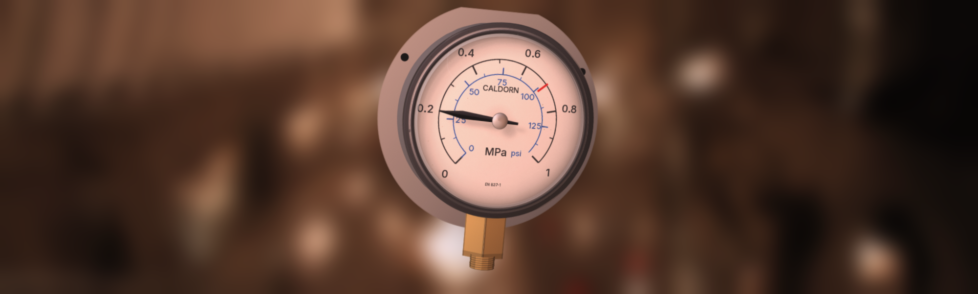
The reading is 0.2 MPa
